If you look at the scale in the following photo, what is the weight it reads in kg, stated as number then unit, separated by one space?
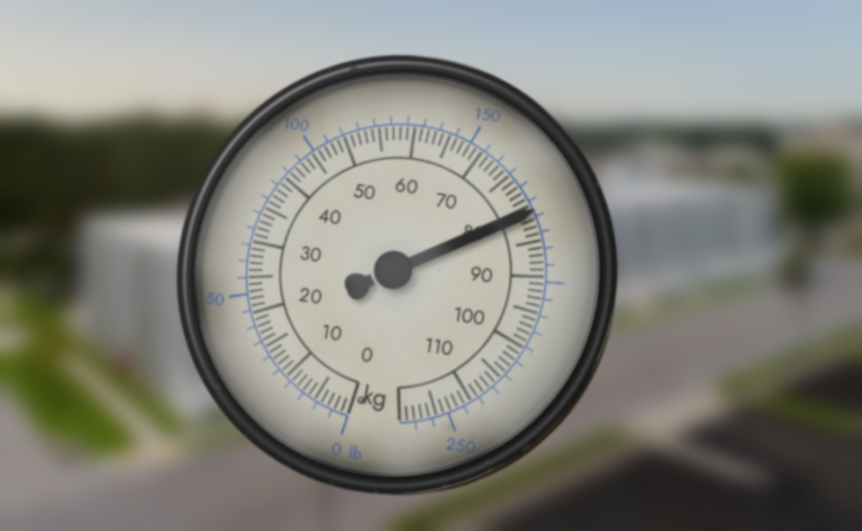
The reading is 81 kg
